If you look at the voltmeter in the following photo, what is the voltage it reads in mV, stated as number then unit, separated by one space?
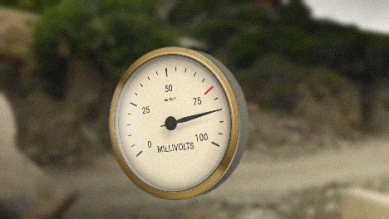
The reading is 85 mV
